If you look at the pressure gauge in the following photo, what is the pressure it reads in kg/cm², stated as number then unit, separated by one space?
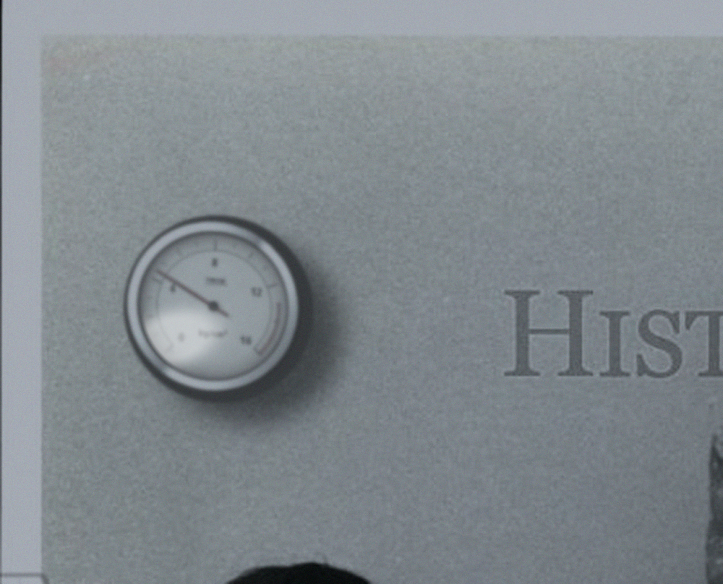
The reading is 4.5 kg/cm²
